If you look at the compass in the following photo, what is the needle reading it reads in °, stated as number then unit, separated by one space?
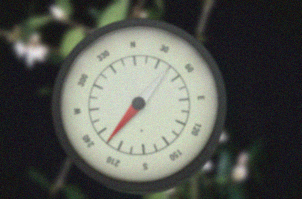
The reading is 225 °
